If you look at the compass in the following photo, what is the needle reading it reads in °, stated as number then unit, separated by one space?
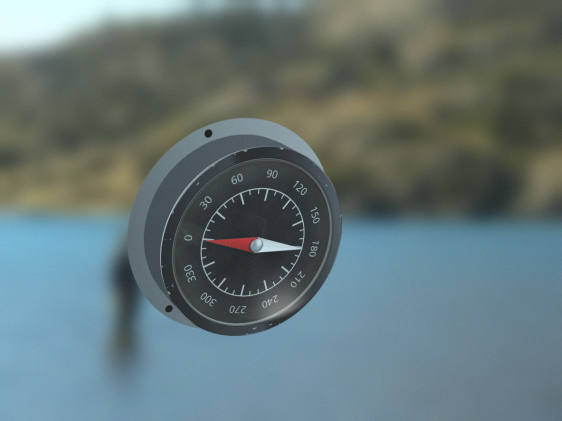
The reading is 0 °
